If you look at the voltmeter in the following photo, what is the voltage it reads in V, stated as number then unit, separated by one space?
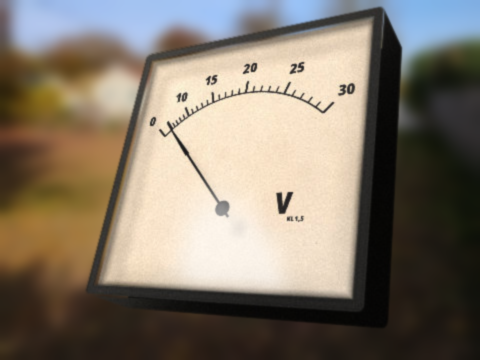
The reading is 5 V
